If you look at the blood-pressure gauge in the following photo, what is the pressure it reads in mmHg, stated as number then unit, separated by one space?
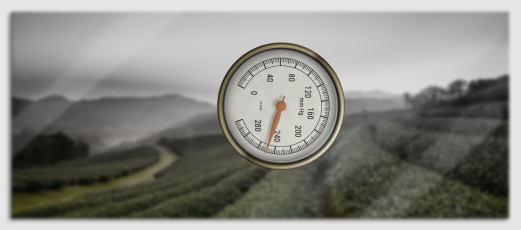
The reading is 250 mmHg
